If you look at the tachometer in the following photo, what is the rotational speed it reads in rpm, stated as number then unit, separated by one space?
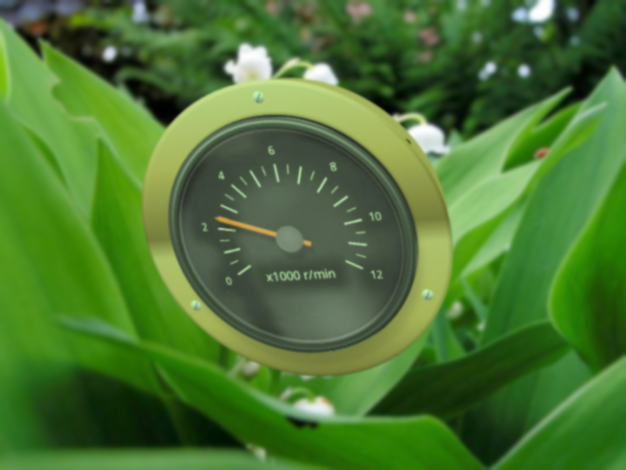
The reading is 2500 rpm
